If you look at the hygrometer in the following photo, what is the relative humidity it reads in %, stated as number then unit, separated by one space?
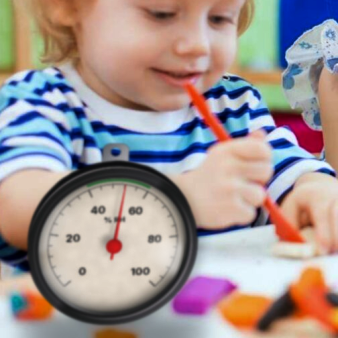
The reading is 52 %
